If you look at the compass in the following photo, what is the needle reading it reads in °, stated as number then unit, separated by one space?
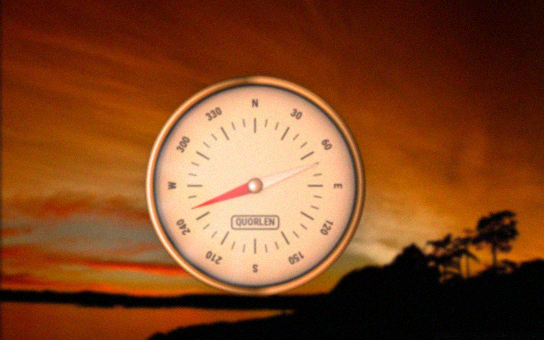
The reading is 250 °
